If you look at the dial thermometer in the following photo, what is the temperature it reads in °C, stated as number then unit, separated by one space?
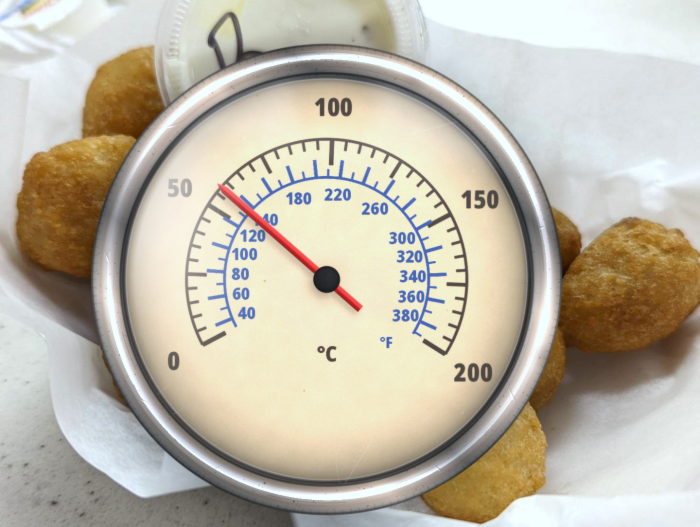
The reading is 57.5 °C
